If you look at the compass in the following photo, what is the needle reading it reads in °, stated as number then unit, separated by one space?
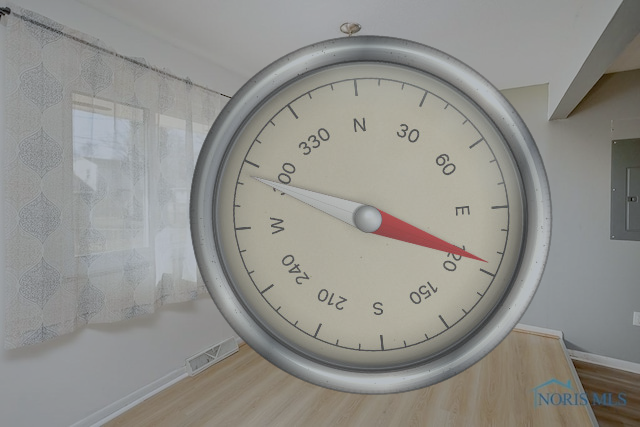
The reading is 115 °
